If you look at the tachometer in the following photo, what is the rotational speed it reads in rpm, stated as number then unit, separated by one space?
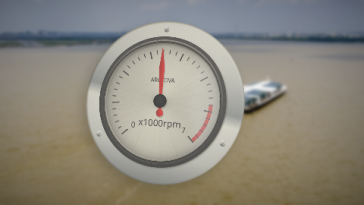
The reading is 3400 rpm
